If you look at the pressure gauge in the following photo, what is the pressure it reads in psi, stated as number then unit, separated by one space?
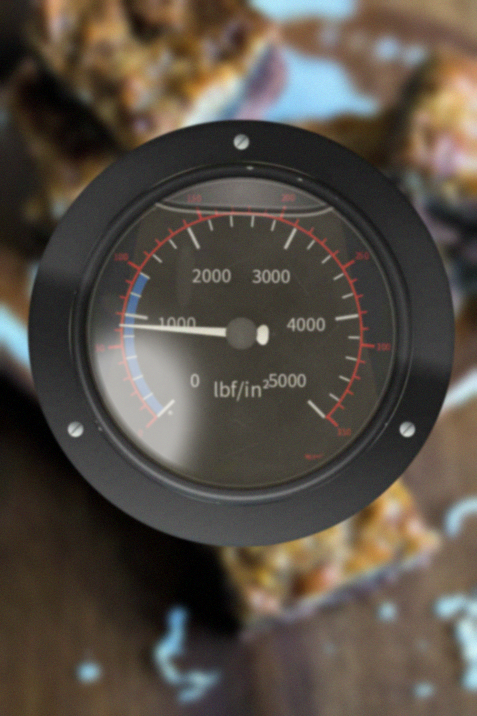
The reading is 900 psi
